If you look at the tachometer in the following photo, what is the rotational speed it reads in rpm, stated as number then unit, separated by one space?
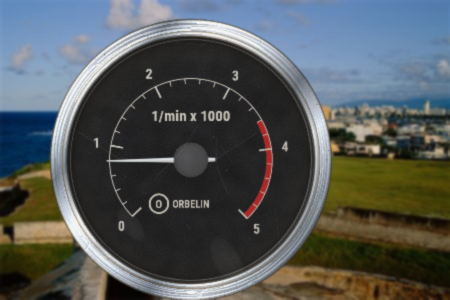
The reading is 800 rpm
